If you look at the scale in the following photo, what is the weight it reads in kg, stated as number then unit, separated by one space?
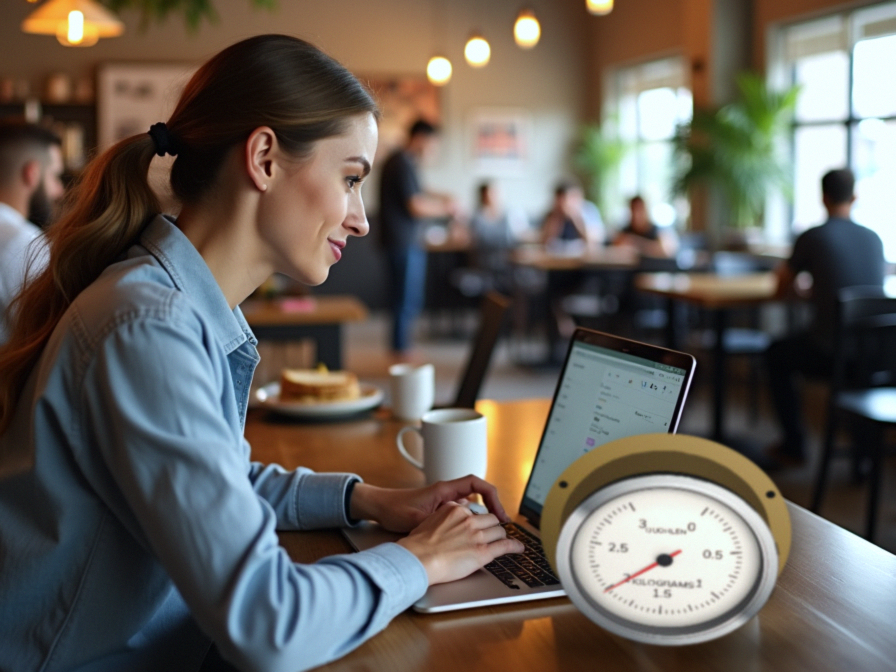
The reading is 2 kg
